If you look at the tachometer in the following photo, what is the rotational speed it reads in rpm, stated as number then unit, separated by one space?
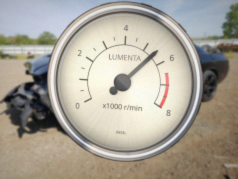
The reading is 5500 rpm
